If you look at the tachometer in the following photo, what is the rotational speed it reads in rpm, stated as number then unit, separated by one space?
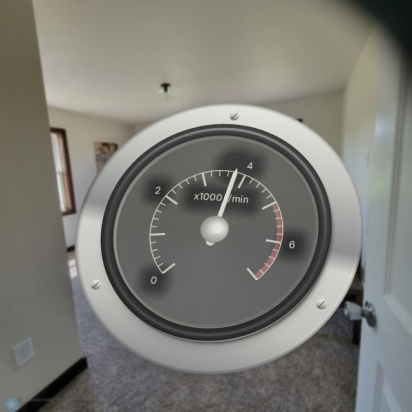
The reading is 3800 rpm
